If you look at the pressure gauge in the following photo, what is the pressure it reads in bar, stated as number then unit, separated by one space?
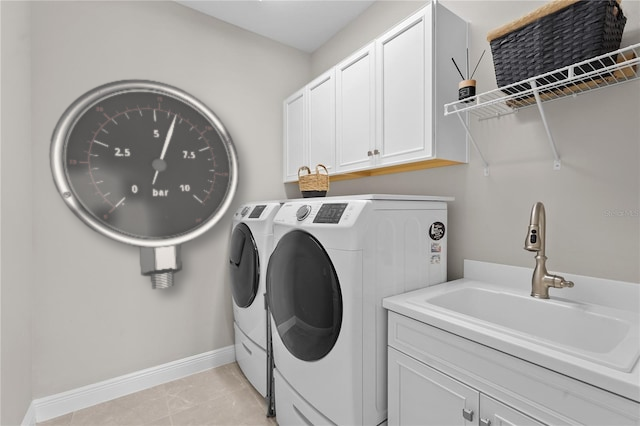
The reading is 5.75 bar
